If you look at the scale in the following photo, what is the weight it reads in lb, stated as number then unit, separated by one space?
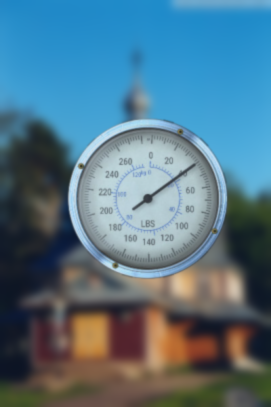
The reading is 40 lb
